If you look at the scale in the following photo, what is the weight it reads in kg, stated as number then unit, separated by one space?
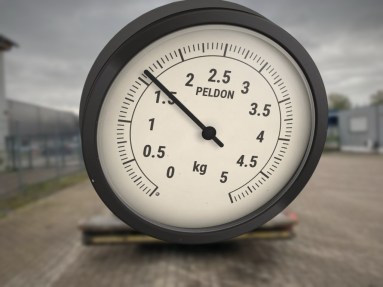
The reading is 1.6 kg
